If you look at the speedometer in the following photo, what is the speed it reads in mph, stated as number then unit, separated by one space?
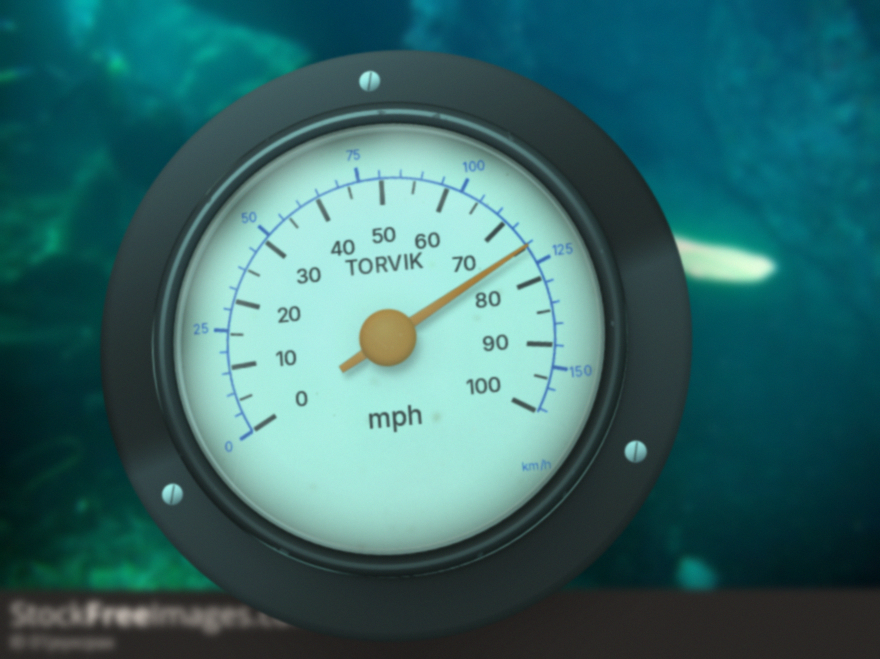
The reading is 75 mph
